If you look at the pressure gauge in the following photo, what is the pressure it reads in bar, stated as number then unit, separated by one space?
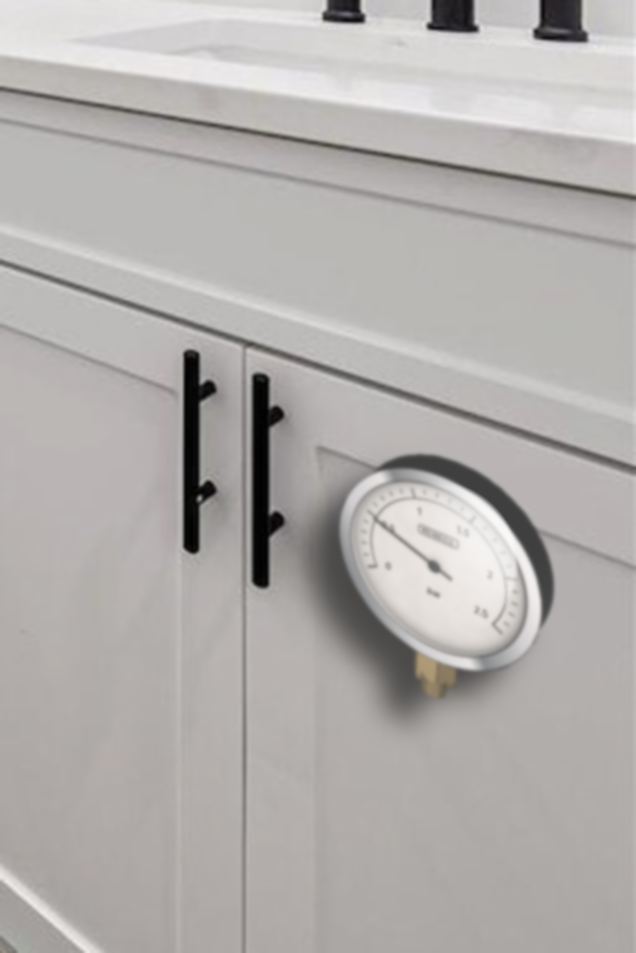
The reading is 0.5 bar
